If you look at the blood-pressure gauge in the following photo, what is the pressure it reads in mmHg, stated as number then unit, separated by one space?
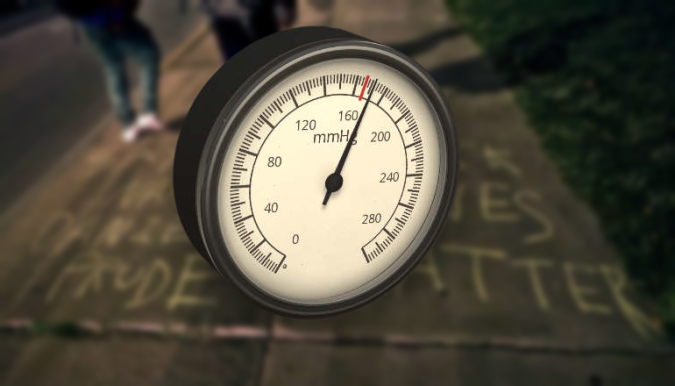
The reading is 170 mmHg
